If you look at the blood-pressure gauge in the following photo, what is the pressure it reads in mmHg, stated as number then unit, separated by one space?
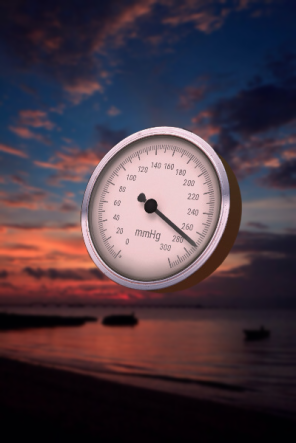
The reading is 270 mmHg
